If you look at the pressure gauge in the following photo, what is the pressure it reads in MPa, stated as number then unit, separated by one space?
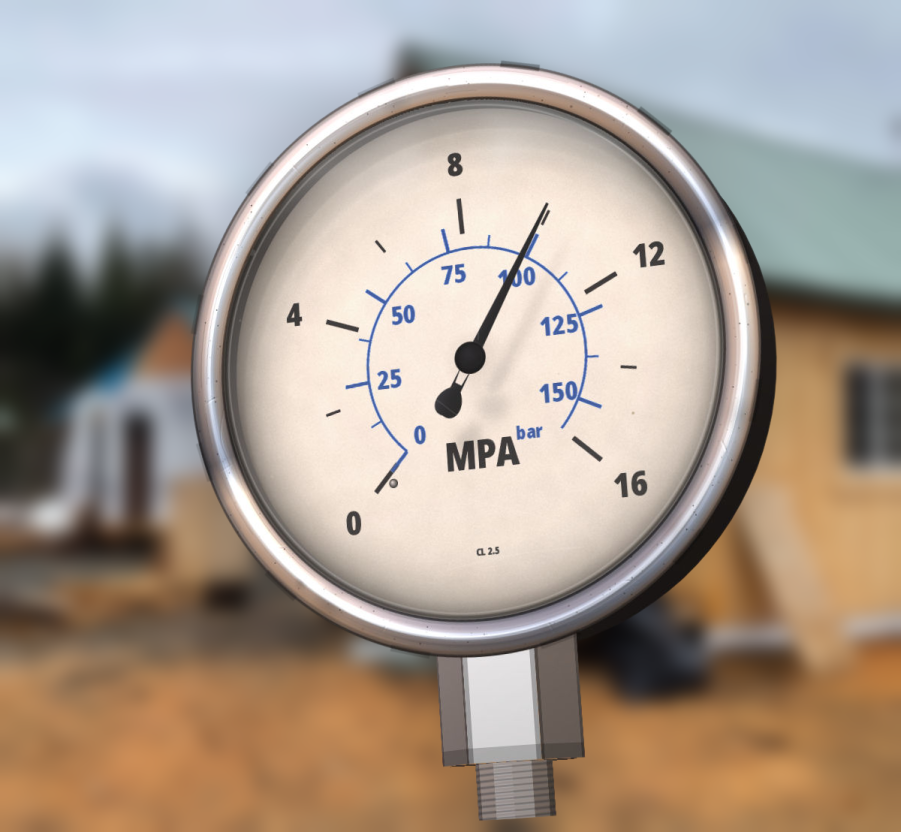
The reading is 10 MPa
